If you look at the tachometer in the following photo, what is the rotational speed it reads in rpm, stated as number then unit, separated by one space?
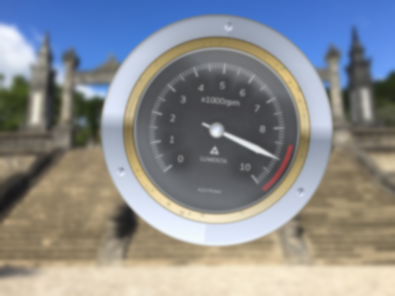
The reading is 9000 rpm
